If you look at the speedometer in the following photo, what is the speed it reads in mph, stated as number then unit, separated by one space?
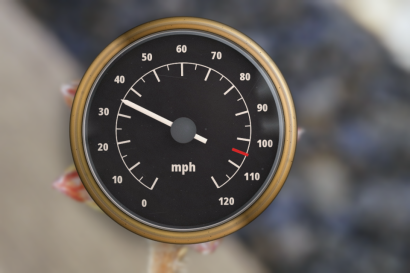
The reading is 35 mph
